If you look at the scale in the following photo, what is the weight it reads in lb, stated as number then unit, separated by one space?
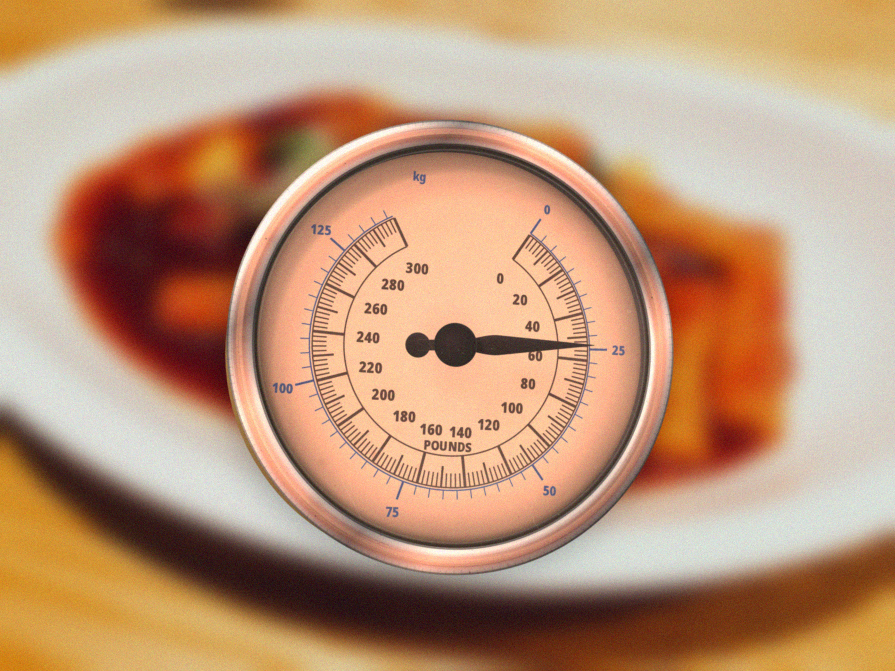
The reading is 54 lb
